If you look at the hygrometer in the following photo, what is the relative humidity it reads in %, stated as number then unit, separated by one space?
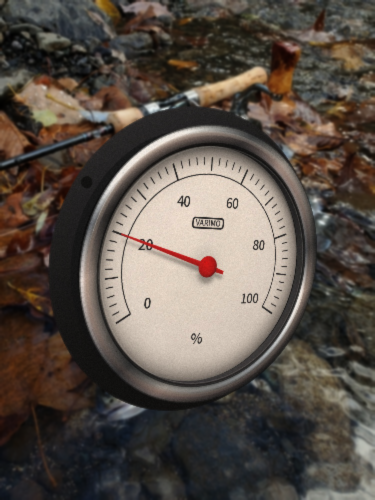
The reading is 20 %
